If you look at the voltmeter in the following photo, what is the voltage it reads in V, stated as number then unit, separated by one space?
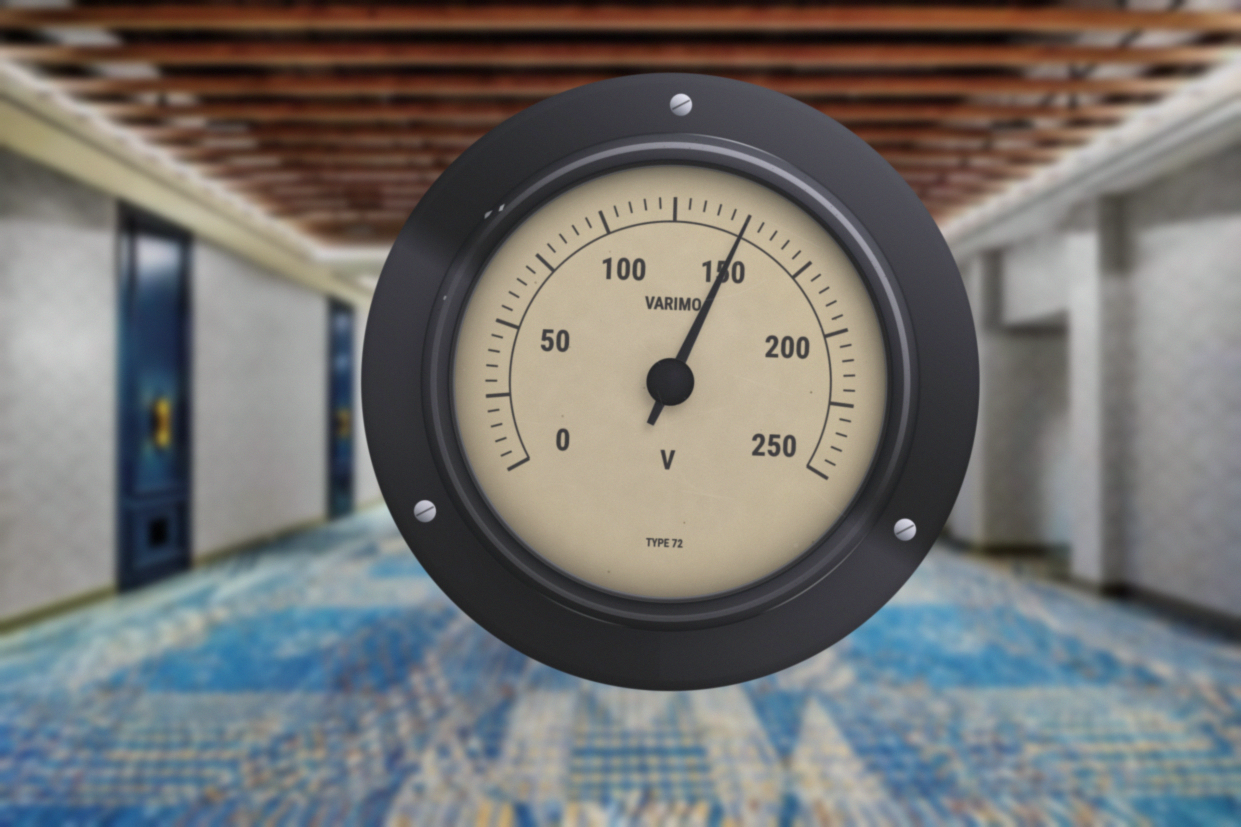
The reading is 150 V
